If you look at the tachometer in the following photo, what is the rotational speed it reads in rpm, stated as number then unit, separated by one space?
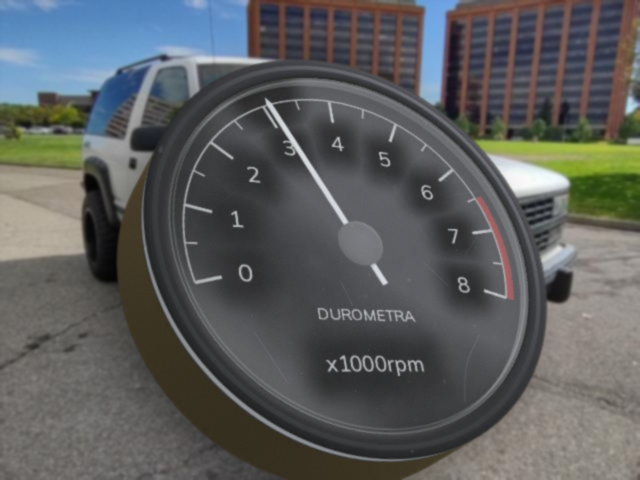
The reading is 3000 rpm
